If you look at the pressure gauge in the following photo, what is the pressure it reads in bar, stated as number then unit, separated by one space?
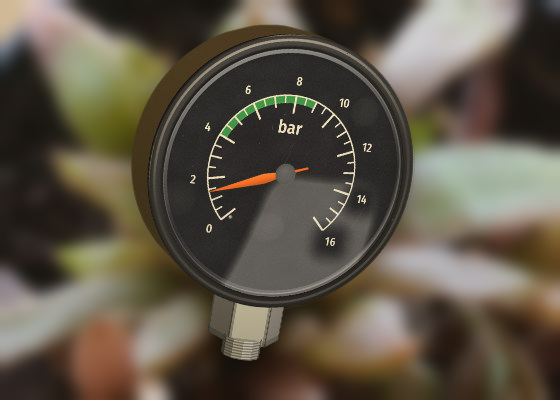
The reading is 1.5 bar
